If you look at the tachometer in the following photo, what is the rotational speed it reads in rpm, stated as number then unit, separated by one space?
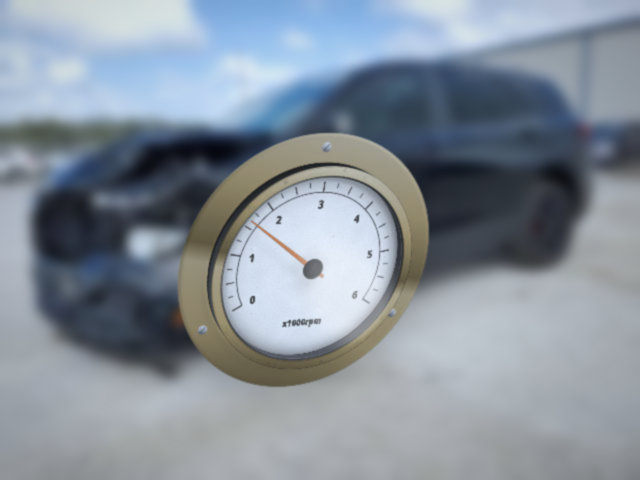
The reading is 1625 rpm
